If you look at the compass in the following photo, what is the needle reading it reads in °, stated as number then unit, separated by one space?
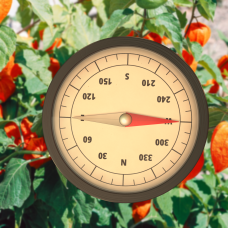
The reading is 270 °
